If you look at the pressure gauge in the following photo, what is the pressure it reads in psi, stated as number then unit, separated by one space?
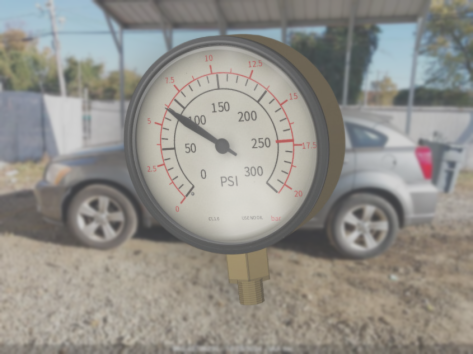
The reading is 90 psi
